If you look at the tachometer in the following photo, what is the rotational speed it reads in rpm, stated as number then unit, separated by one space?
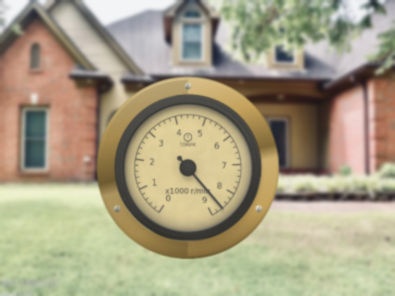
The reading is 8600 rpm
